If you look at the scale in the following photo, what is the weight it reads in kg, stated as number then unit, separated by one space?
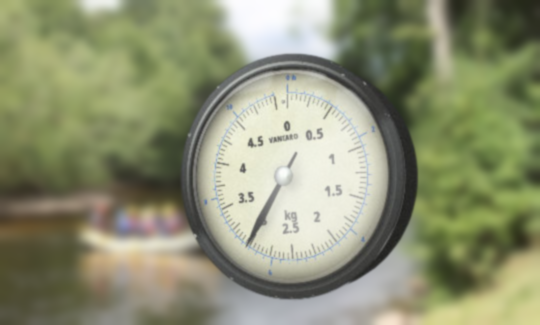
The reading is 3 kg
